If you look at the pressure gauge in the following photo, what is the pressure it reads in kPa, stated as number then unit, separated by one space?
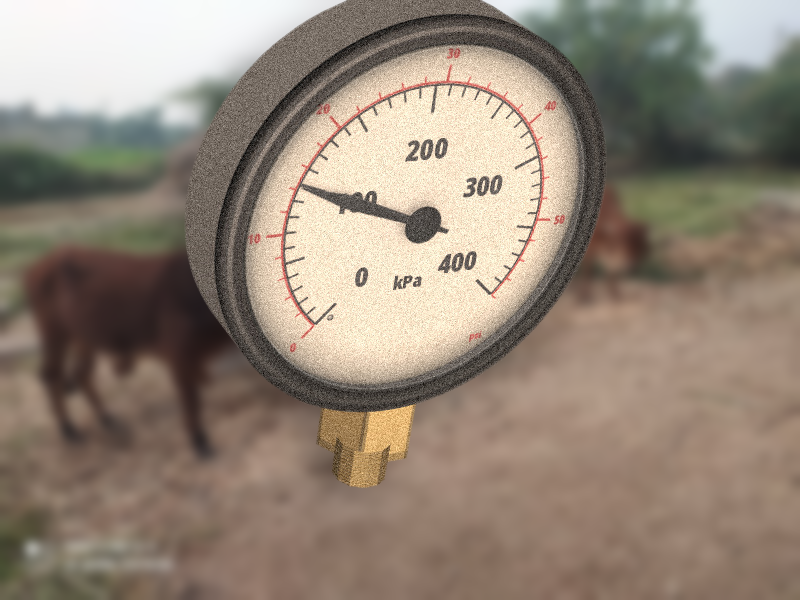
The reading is 100 kPa
